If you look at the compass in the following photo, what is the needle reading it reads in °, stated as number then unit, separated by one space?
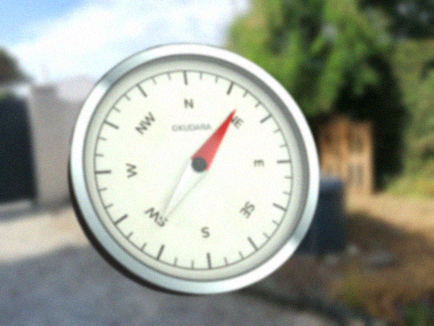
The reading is 40 °
